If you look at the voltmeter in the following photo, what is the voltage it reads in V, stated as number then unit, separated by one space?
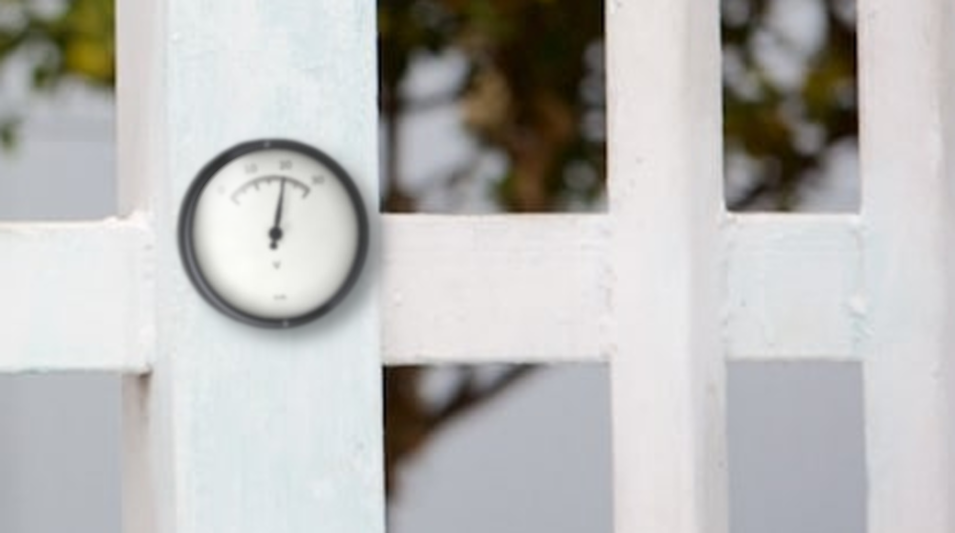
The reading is 20 V
